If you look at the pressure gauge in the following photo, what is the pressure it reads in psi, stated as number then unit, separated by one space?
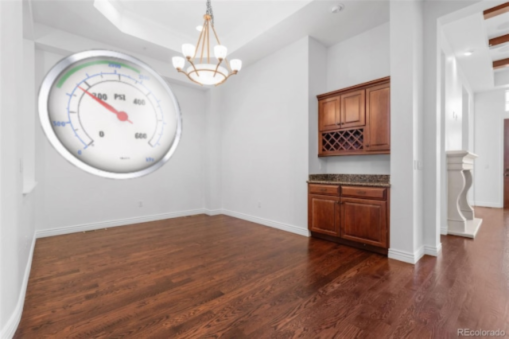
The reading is 175 psi
